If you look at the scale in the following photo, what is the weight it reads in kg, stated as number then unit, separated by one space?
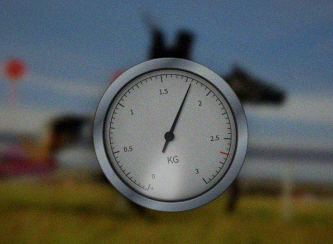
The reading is 1.8 kg
